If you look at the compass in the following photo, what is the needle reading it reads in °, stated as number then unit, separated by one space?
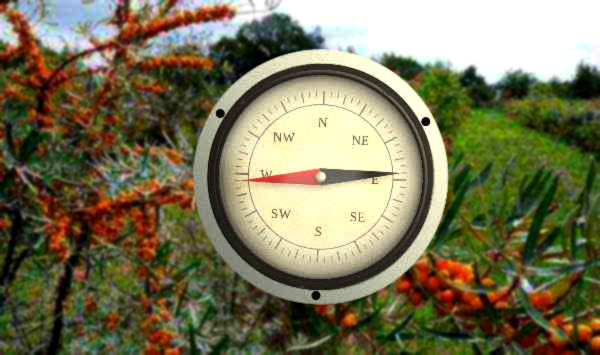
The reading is 265 °
